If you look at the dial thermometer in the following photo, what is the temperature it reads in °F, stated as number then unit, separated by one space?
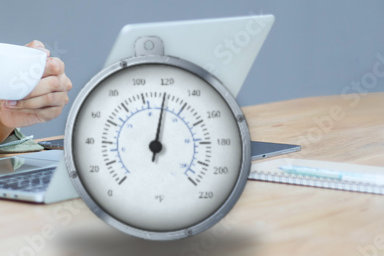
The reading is 120 °F
